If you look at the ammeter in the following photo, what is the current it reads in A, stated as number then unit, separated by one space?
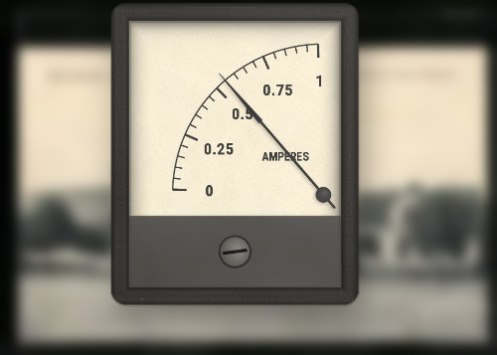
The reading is 0.55 A
